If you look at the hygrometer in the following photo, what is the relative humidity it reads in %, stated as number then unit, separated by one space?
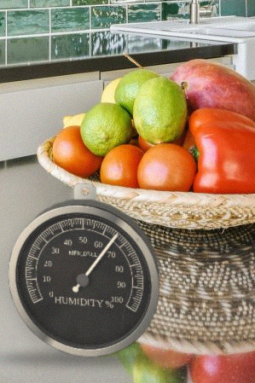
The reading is 65 %
